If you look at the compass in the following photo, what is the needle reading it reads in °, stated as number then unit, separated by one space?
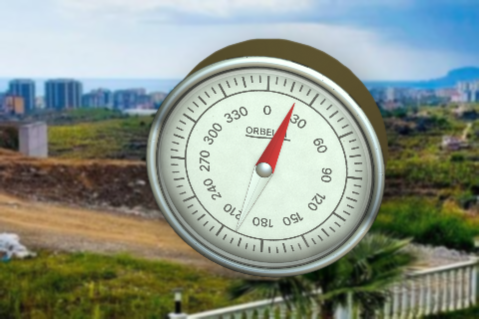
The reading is 20 °
